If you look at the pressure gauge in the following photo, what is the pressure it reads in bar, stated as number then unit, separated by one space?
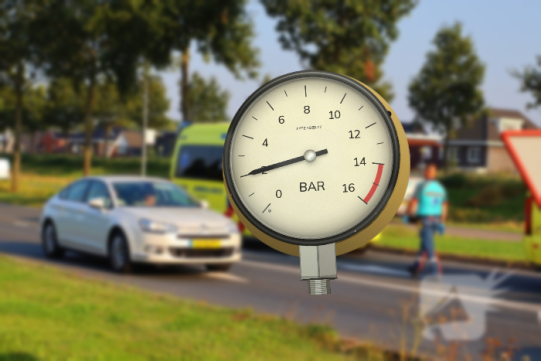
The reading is 2 bar
